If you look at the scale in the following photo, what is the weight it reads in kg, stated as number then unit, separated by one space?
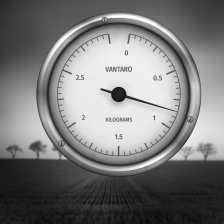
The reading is 0.85 kg
